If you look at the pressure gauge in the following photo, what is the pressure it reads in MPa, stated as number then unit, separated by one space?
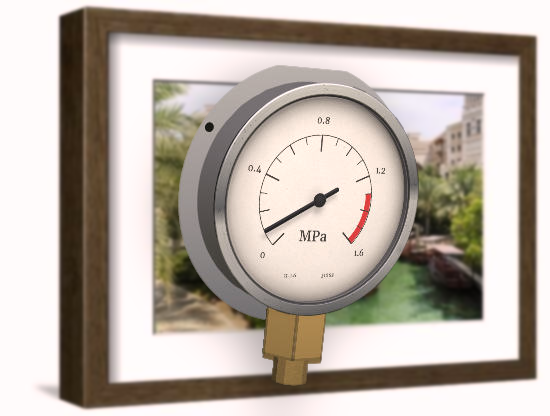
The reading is 0.1 MPa
